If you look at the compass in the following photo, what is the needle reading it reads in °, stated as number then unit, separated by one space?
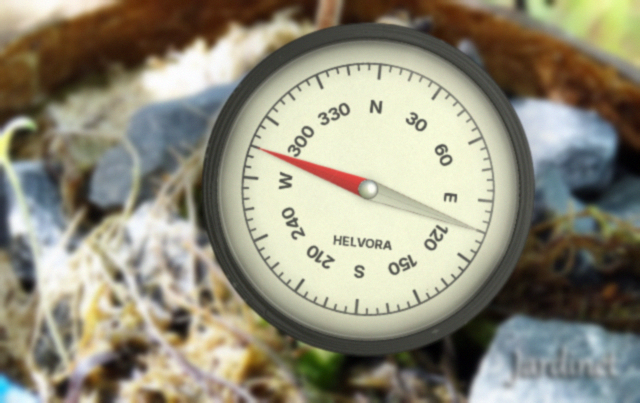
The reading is 285 °
